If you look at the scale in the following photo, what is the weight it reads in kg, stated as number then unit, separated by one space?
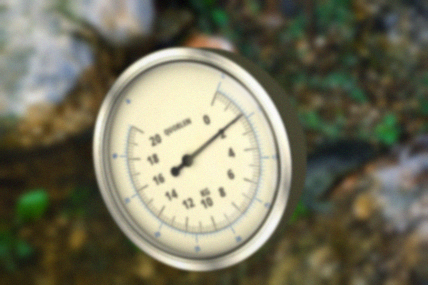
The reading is 2 kg
